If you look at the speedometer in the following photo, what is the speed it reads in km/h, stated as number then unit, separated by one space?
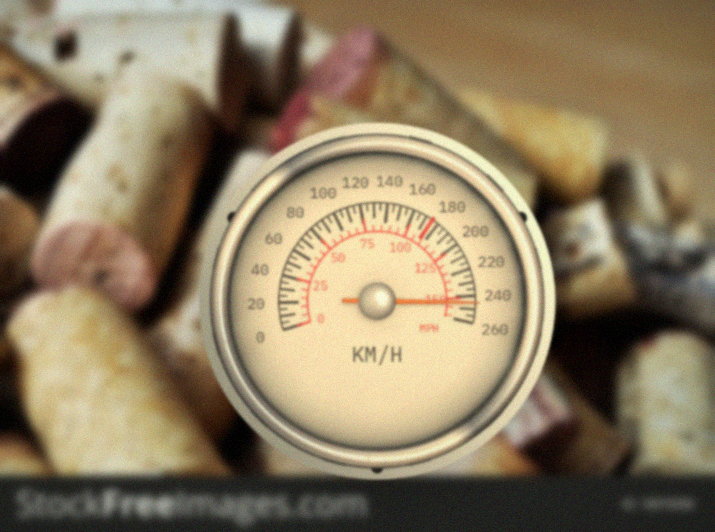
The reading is 245 km/h
